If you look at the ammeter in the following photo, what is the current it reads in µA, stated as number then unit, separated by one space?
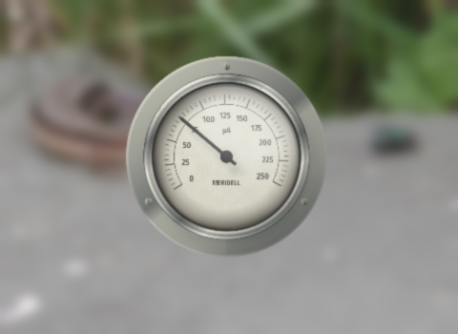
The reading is 75 µA
